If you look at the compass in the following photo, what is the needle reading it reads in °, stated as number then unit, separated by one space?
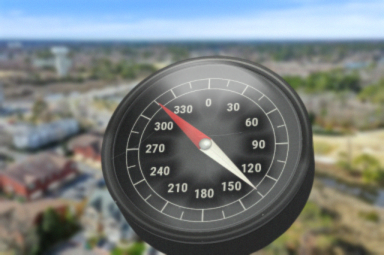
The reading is 315 °
